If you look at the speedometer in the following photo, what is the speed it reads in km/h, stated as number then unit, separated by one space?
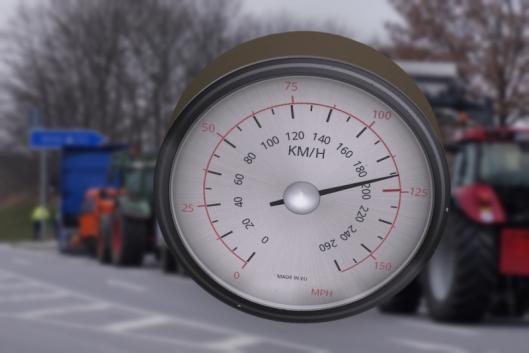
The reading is 190 km/h
